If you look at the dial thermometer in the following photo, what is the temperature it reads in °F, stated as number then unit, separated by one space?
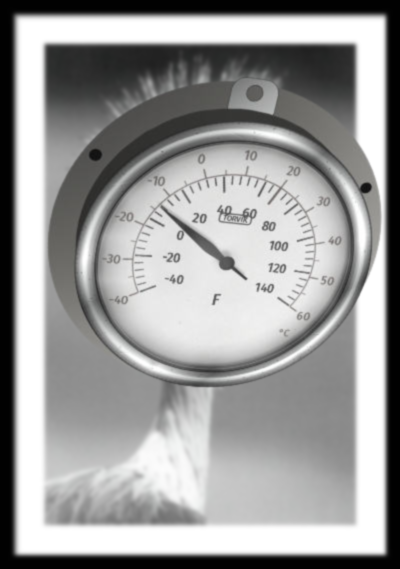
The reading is 8 °F
